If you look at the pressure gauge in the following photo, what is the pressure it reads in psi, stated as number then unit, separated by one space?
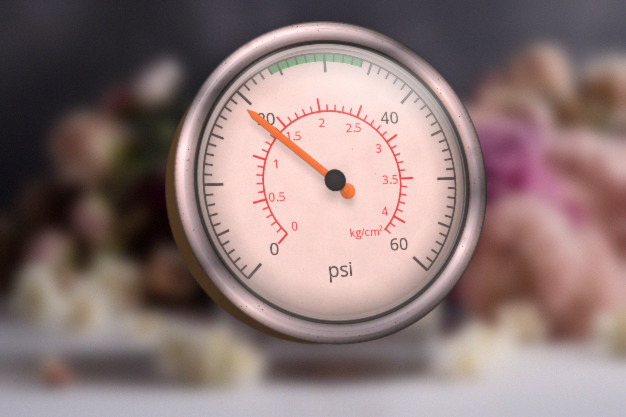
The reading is 19 psi
